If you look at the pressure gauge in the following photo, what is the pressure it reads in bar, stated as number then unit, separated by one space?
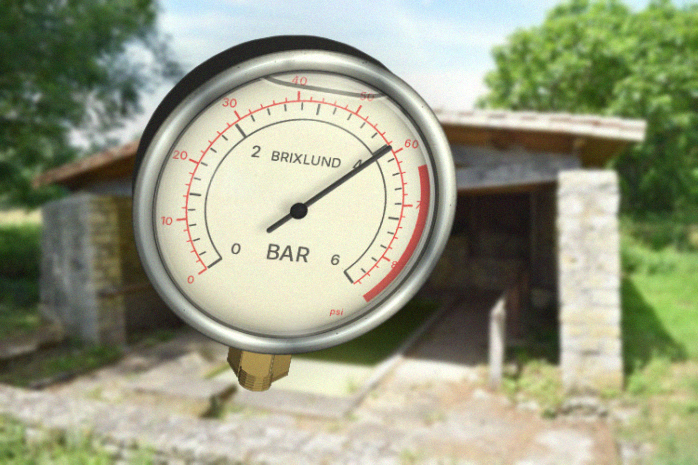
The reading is 4 bar
